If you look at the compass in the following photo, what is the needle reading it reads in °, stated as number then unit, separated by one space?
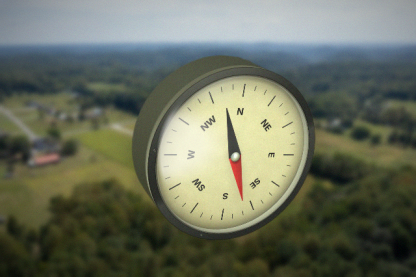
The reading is 160 °
